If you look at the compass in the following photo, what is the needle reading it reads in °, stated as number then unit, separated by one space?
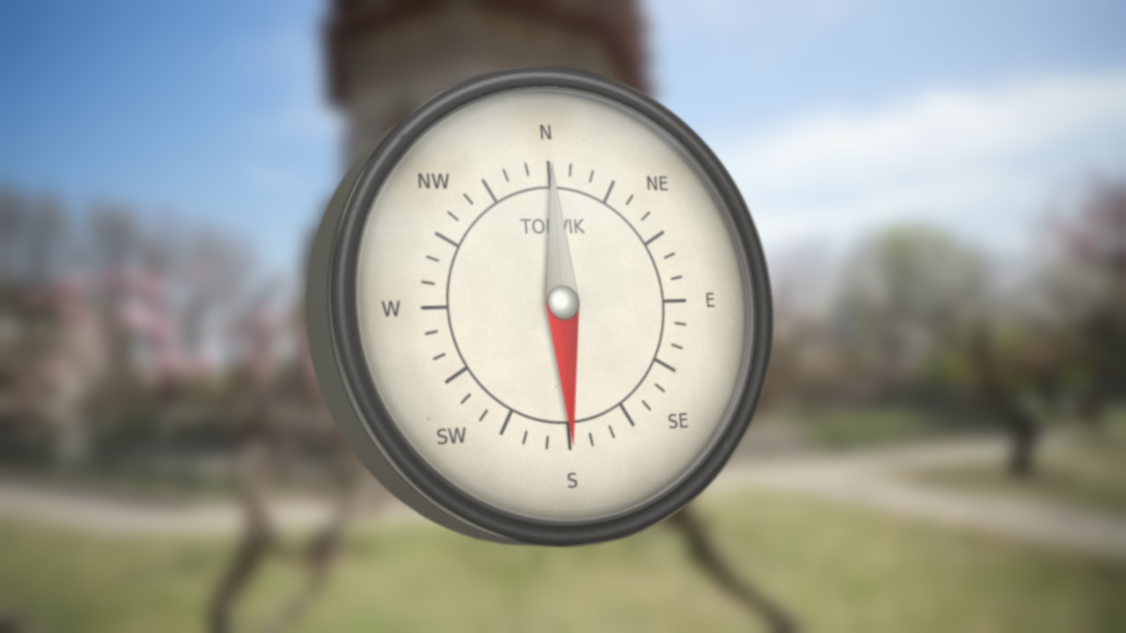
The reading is 180 °
